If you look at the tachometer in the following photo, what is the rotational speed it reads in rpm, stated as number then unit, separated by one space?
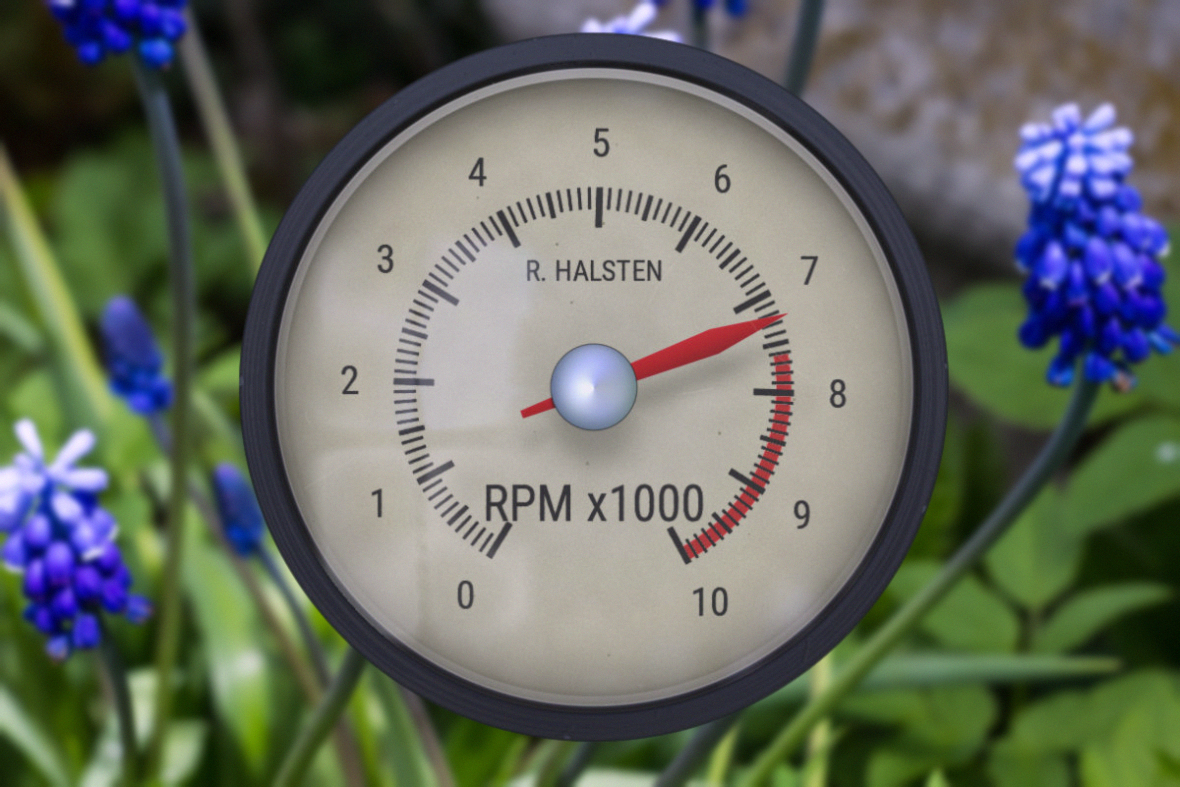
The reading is 7250 rpm
